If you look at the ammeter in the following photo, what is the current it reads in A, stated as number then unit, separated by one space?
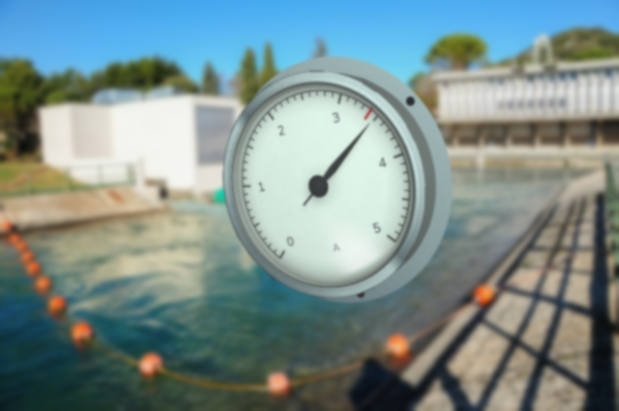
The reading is 3.5 A
